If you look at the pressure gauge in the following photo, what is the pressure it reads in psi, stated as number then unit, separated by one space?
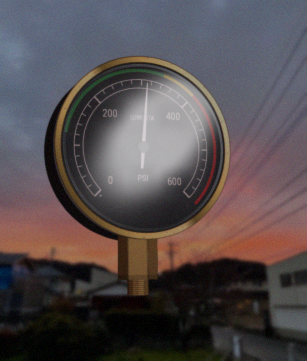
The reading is 310 psi
